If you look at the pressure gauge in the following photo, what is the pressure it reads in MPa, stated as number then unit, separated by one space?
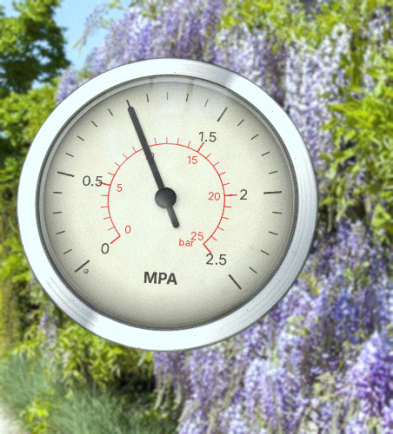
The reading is 1 MPa
